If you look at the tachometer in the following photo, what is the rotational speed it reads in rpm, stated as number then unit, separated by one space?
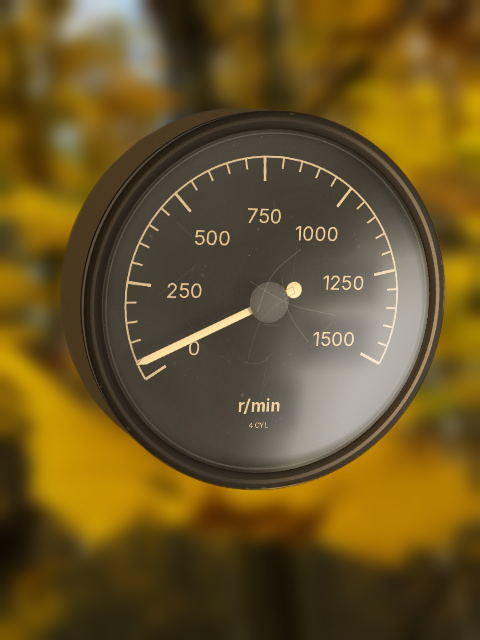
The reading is 50 rpm
